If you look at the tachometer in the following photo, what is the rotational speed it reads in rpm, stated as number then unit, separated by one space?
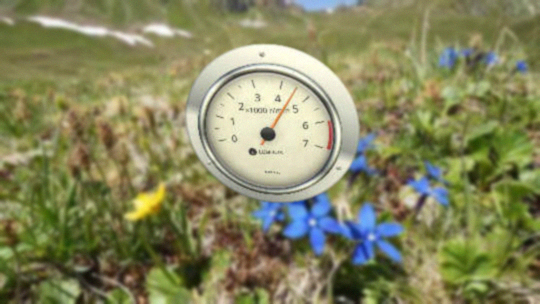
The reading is 4500 rpm
